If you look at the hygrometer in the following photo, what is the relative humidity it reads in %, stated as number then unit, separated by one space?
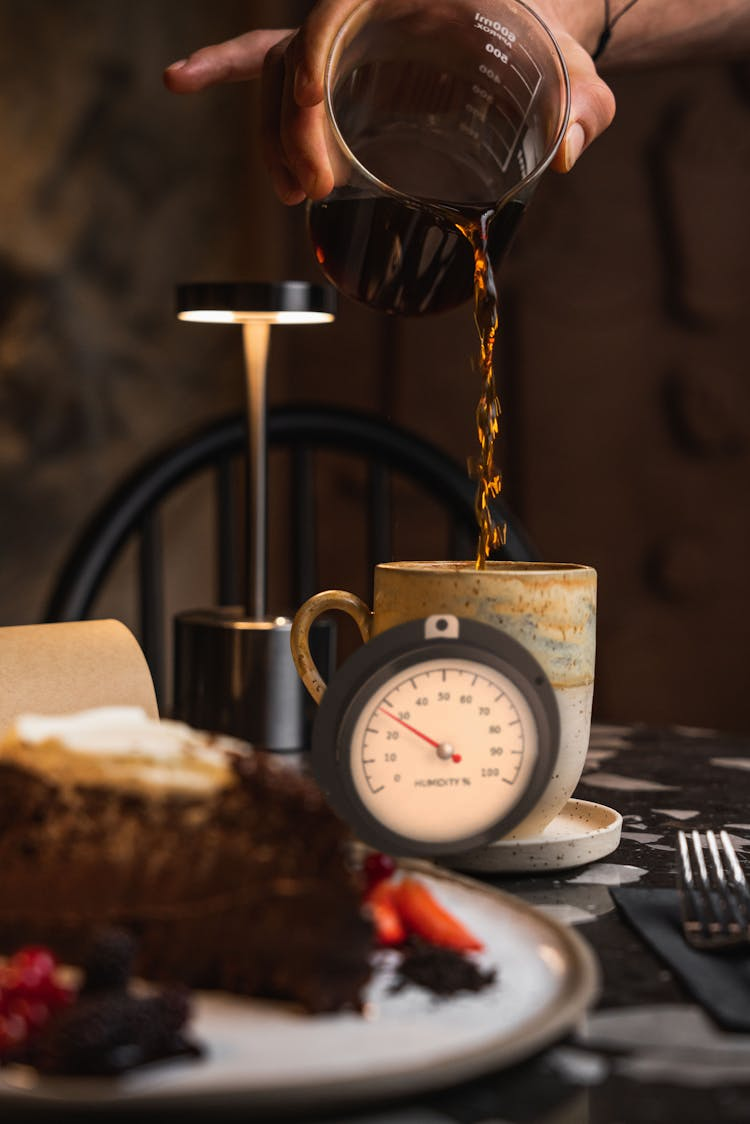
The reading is 27.5 %
